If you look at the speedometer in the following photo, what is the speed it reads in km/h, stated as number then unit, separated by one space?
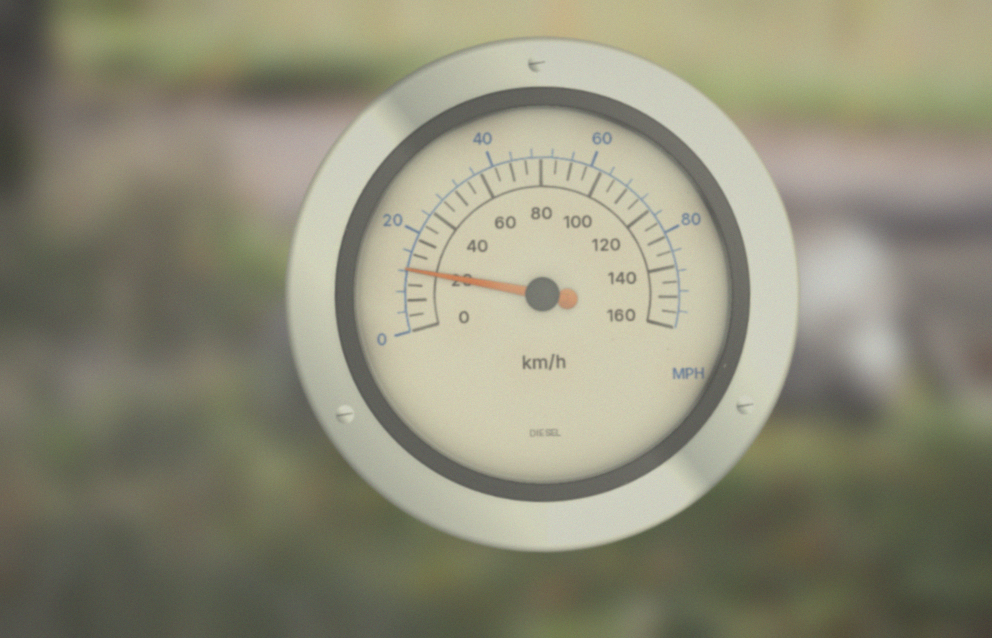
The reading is 20 km/h
